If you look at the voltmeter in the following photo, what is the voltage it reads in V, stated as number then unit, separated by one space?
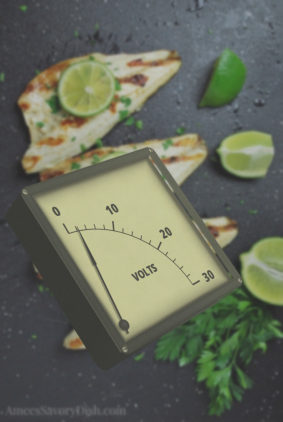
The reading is 2 V
